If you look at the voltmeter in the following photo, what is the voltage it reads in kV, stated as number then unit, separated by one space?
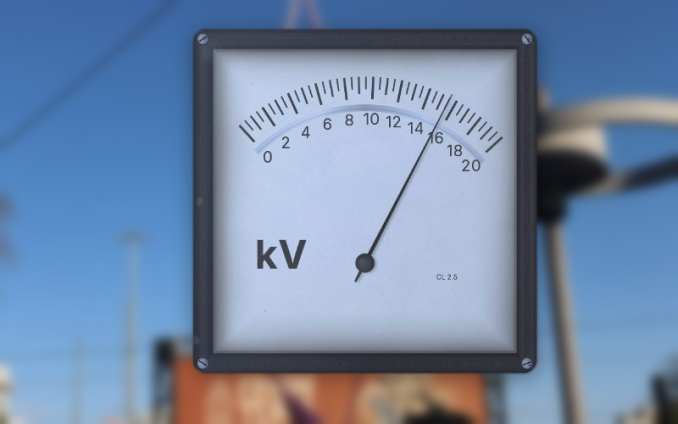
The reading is 15.5 kV
